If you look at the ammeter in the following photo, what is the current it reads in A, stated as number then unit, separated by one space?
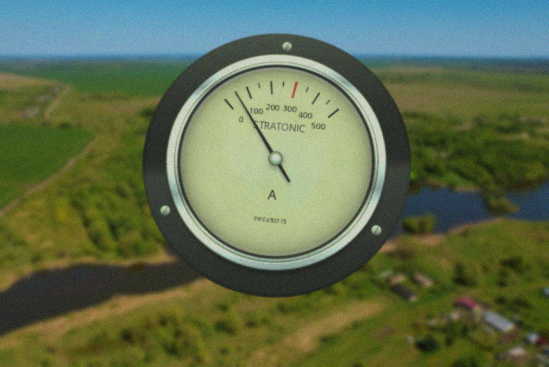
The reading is 50 A
